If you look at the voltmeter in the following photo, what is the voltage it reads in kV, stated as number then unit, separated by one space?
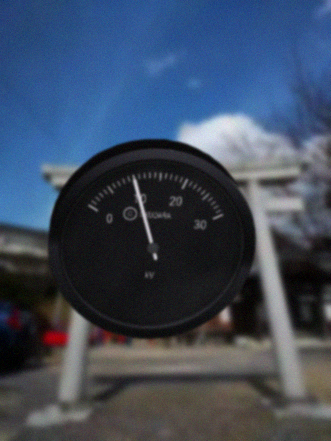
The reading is 10 kV
